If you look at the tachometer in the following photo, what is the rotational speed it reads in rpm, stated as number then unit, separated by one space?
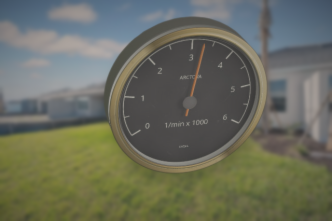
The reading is 3250 rpm
